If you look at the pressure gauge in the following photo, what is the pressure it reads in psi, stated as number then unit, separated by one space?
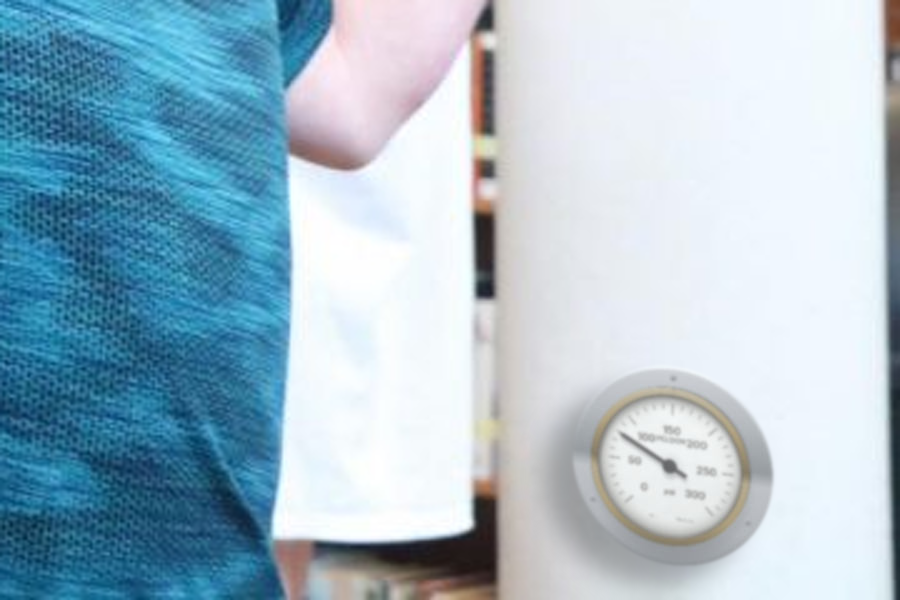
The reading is 80 psi
